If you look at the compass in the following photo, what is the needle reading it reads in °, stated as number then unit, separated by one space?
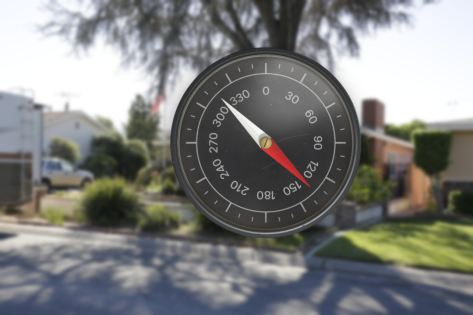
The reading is 135 °
